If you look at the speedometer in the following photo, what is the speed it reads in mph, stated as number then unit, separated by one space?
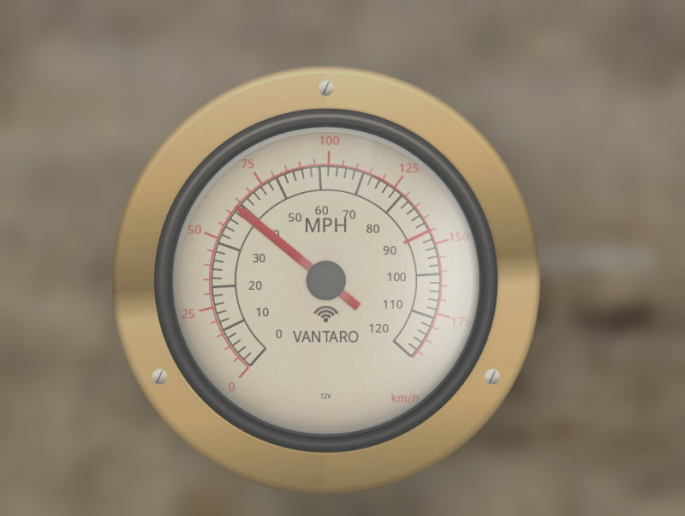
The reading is 39 mph
